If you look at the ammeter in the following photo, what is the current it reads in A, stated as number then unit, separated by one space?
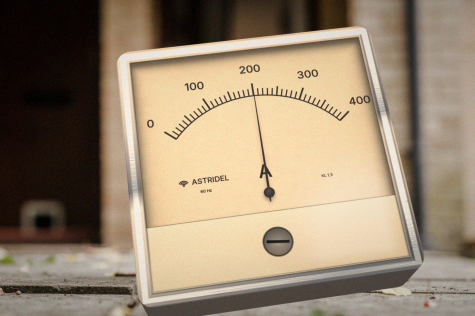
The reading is 200 A
